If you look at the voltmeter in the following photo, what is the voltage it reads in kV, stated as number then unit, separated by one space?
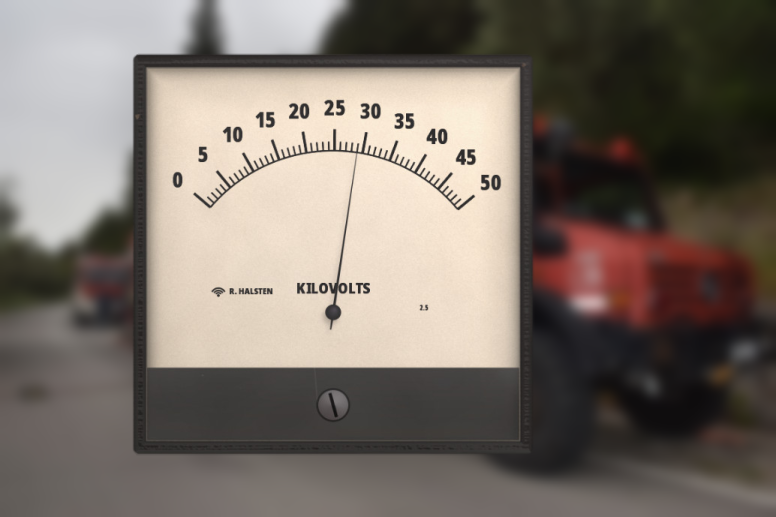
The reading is 29 kV
